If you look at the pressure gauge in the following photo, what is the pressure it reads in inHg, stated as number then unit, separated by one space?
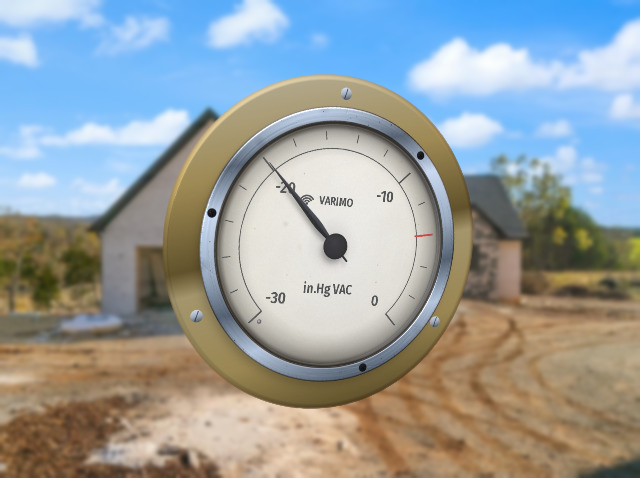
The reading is -20 inHg
